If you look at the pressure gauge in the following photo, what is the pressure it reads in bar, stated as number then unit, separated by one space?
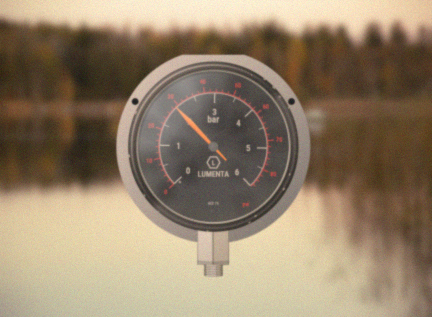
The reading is 2 bar
